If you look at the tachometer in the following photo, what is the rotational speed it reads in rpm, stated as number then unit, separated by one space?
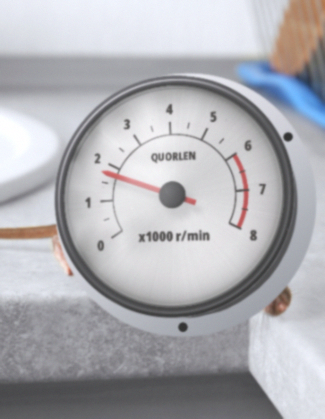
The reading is 1750 rpm
